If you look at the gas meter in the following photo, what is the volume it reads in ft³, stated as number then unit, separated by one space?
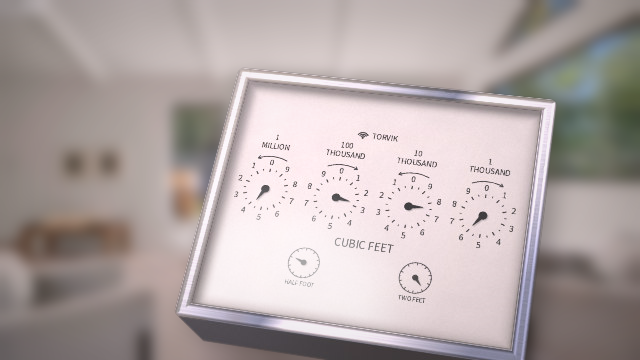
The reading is 427600 ft³
